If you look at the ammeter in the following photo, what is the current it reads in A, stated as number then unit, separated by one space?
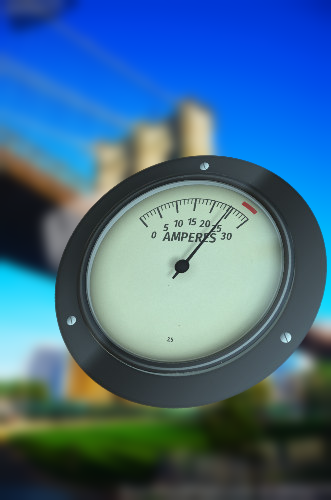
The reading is 25 A
